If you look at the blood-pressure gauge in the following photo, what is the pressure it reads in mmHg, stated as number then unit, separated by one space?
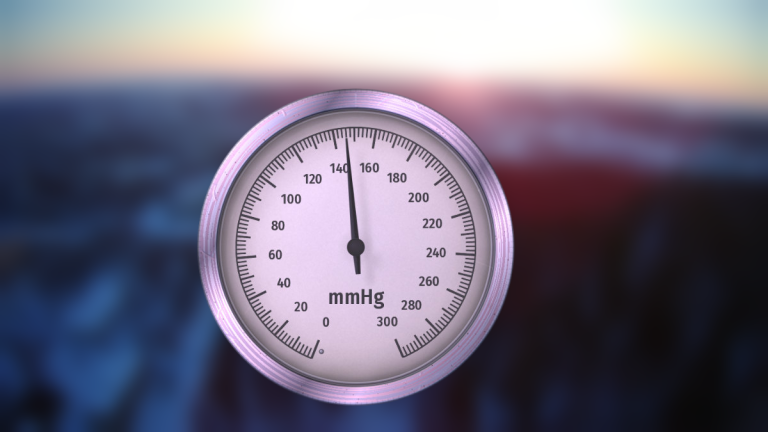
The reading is 146 mmHg
